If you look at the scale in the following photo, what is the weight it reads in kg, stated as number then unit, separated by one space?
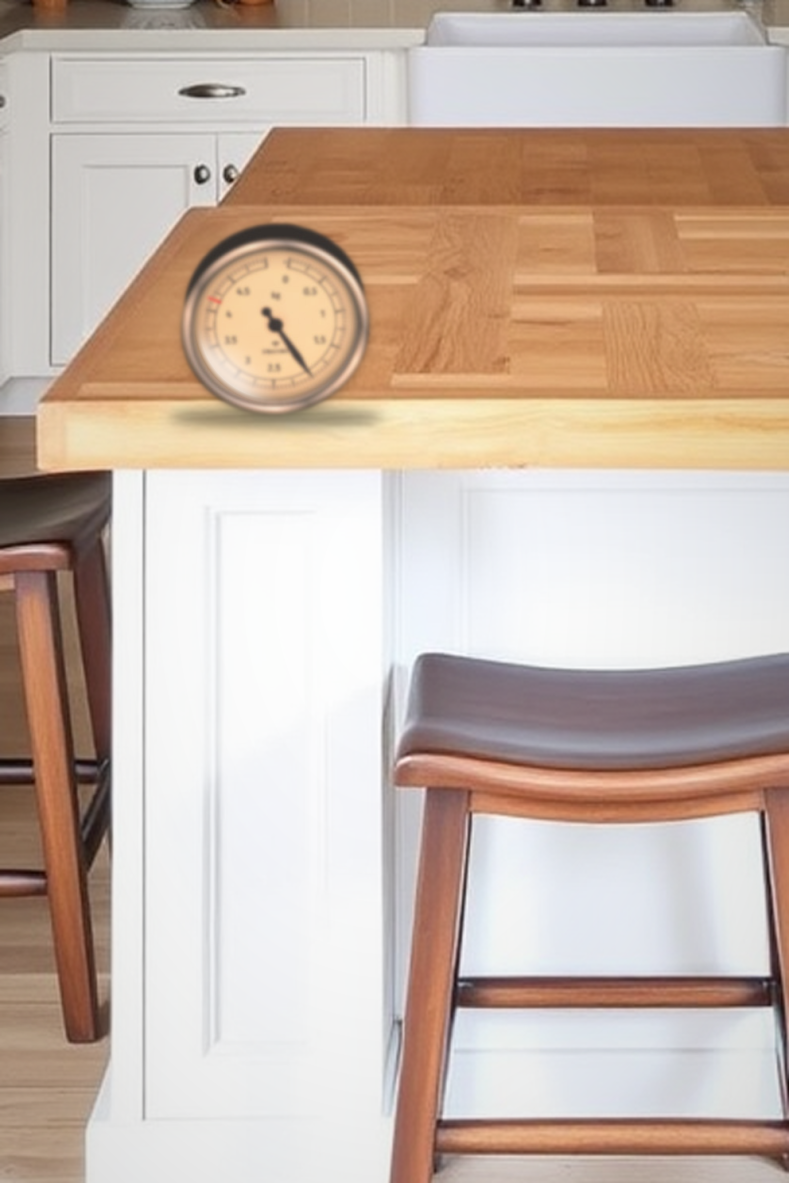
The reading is 2 kg
